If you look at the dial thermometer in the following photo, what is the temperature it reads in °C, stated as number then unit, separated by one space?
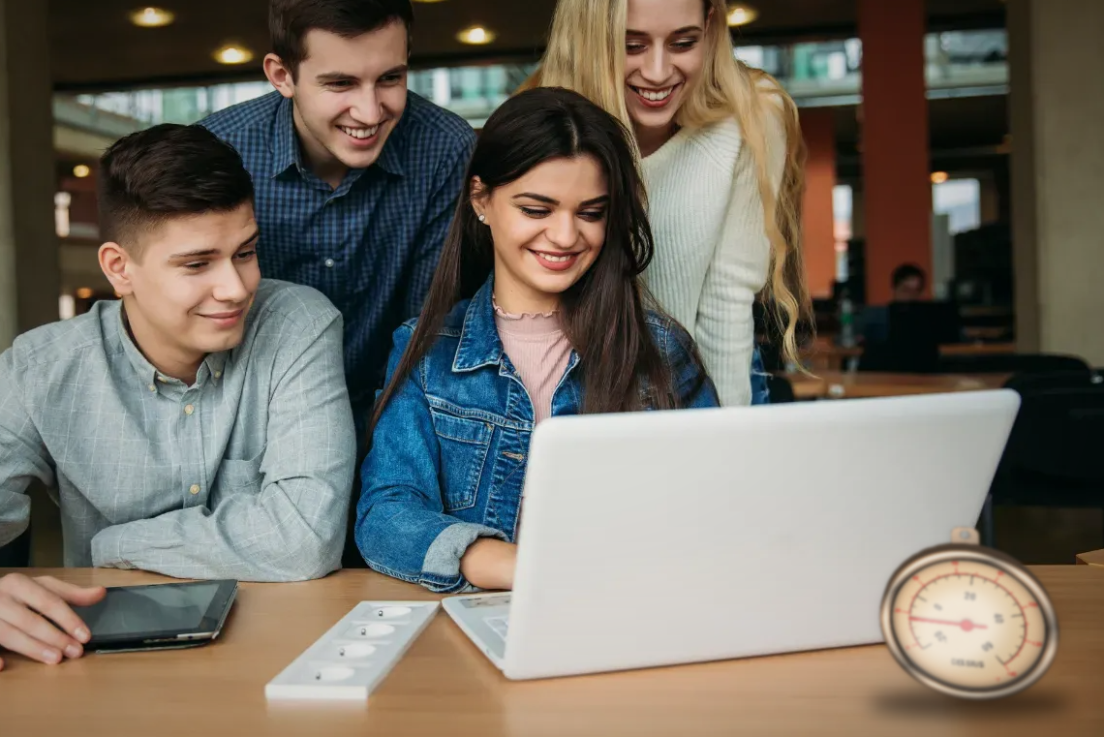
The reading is -8 °C
